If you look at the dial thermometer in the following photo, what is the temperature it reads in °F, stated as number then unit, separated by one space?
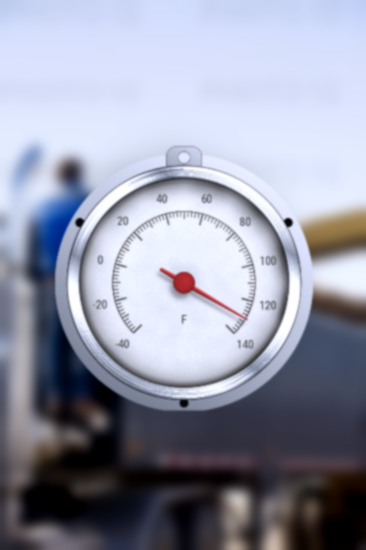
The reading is 130 °F
